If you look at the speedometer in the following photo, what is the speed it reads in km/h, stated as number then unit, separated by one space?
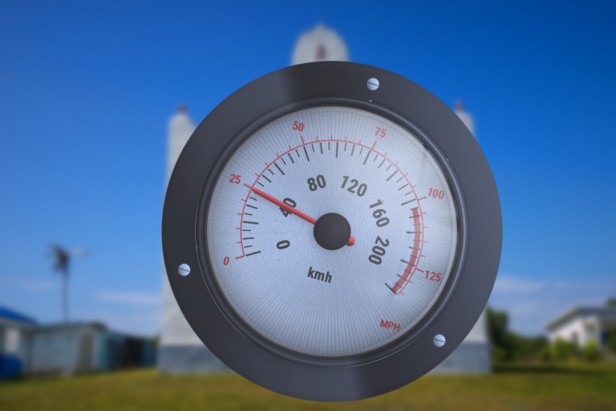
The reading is 40 km/h
